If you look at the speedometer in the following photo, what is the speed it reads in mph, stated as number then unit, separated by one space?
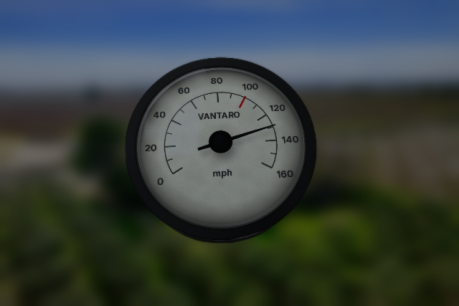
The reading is 130 mph
